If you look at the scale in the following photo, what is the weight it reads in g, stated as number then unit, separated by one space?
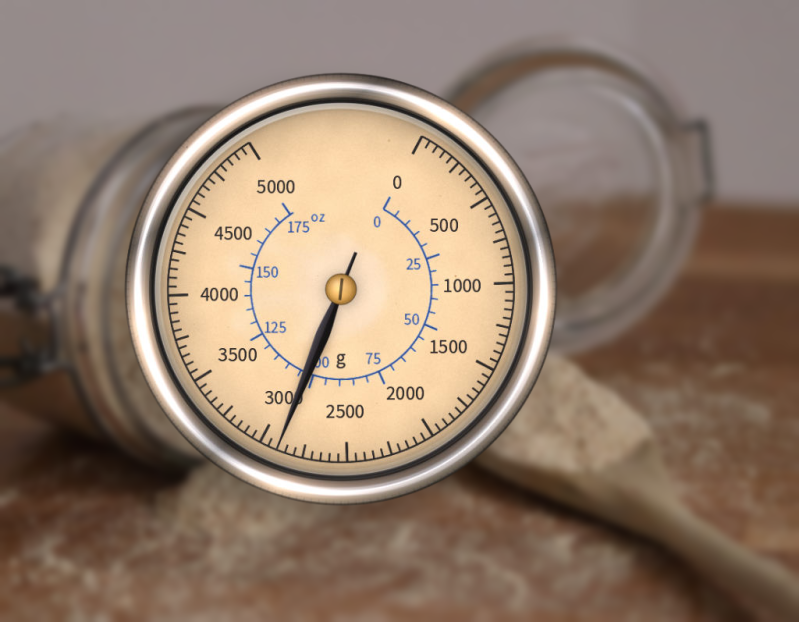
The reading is 2900 g
